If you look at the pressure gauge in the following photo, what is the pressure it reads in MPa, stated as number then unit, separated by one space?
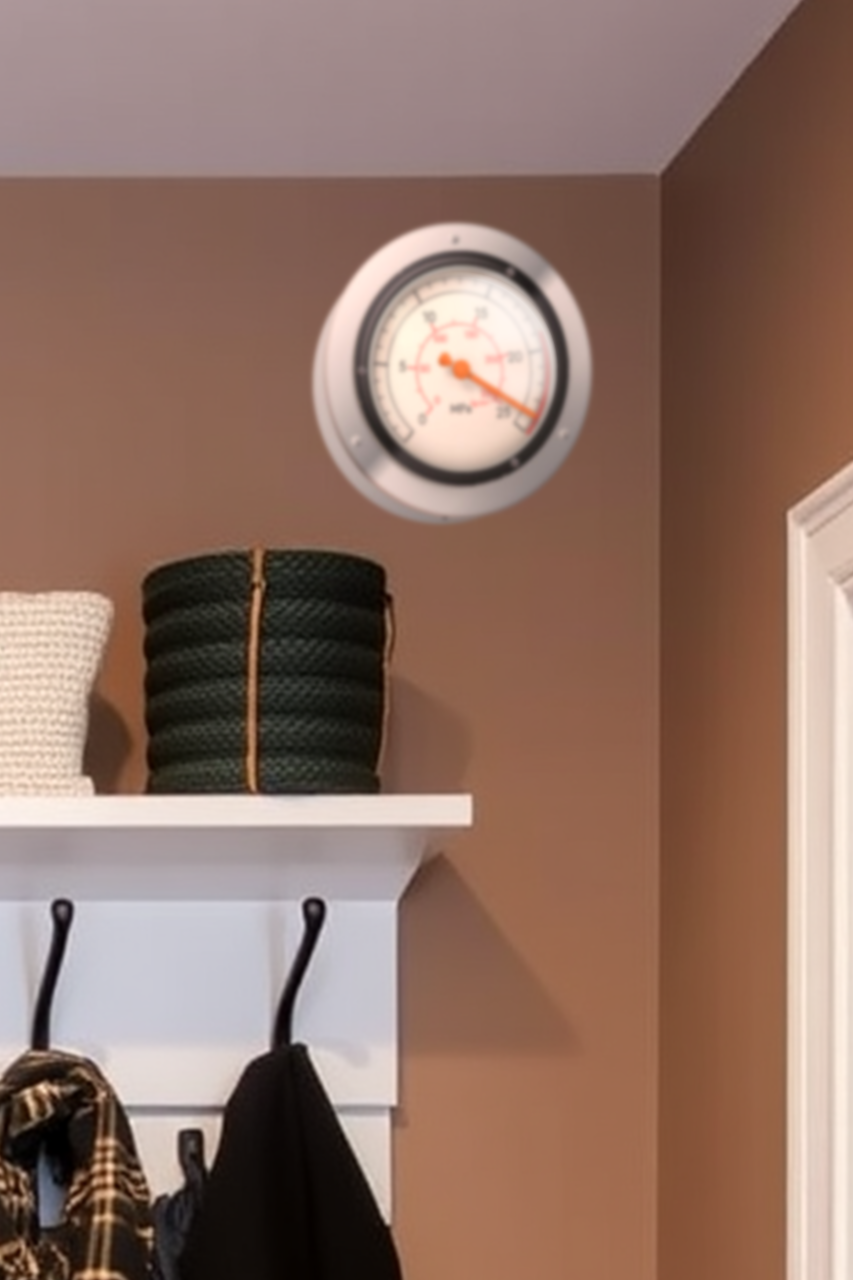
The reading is 24 MPa
